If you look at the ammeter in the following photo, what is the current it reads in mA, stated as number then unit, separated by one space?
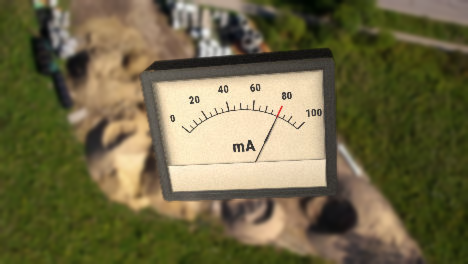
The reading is 80 mA
